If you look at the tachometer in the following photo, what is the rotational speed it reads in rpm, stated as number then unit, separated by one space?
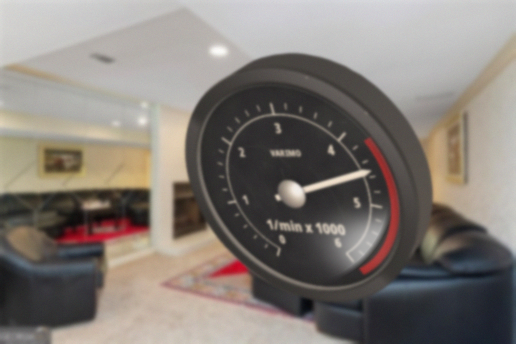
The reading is 4500 rpm
